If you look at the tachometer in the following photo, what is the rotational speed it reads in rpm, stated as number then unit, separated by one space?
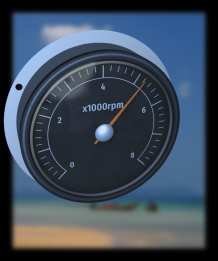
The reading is 5200 rpm
